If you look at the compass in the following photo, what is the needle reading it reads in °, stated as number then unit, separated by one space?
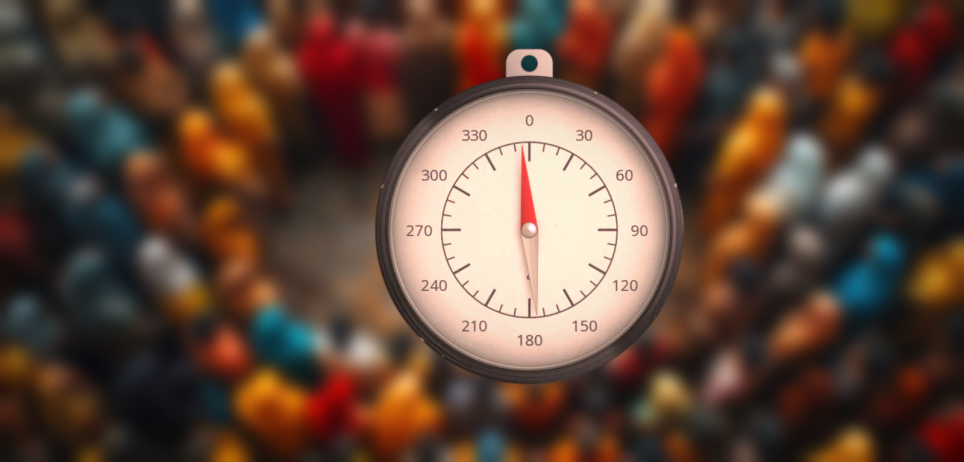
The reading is 355 °
